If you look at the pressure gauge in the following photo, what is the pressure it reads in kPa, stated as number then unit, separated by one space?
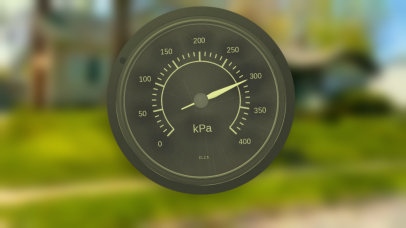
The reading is 300 kPa
